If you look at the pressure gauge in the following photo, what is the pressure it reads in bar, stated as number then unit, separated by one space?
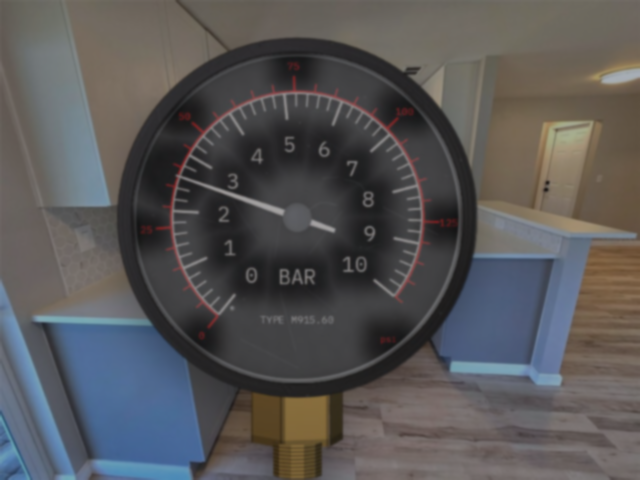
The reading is 2.6 bar
